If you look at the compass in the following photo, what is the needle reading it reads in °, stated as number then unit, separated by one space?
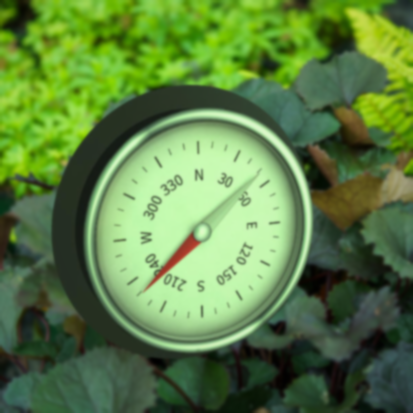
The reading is 230 °
